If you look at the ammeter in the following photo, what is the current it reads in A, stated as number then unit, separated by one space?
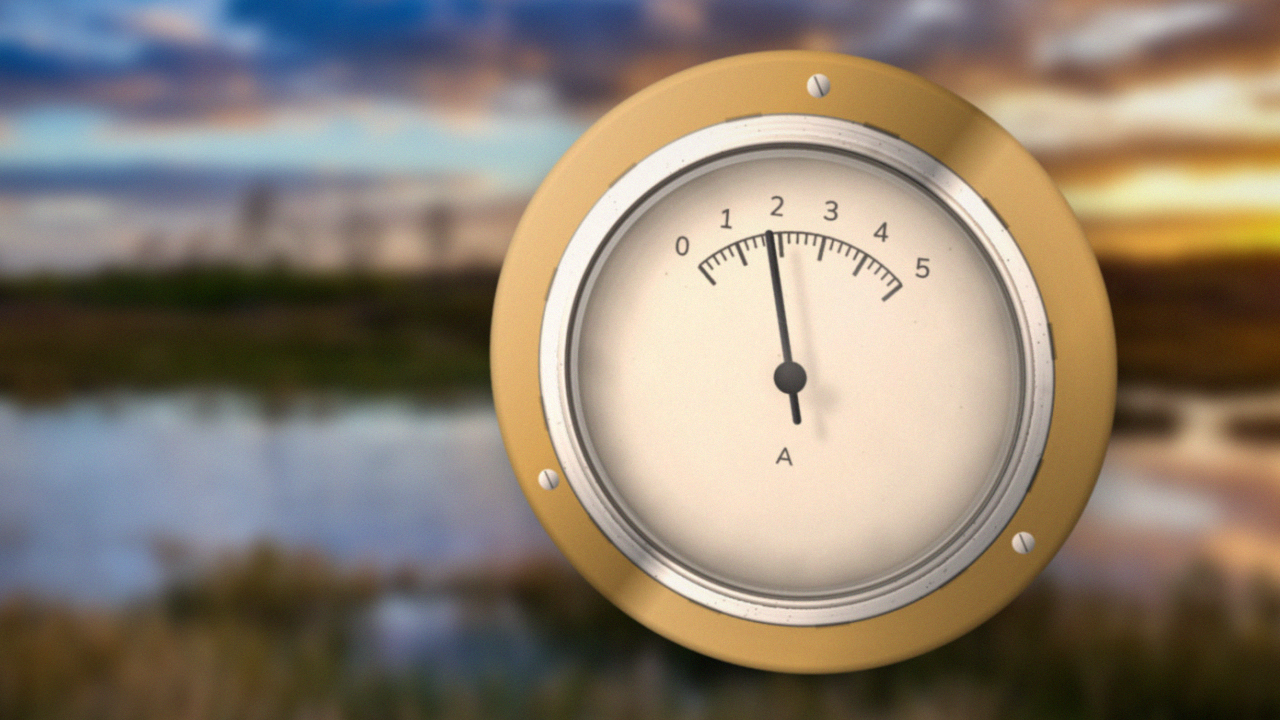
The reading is 1.8 A
